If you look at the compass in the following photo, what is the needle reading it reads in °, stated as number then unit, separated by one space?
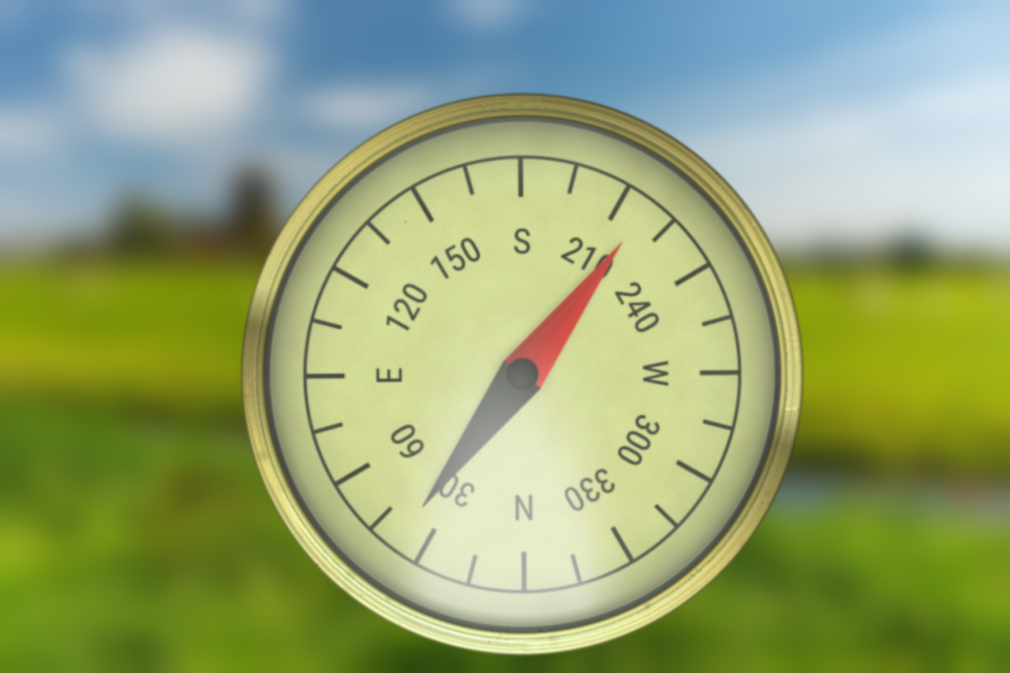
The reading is 217.5 °
